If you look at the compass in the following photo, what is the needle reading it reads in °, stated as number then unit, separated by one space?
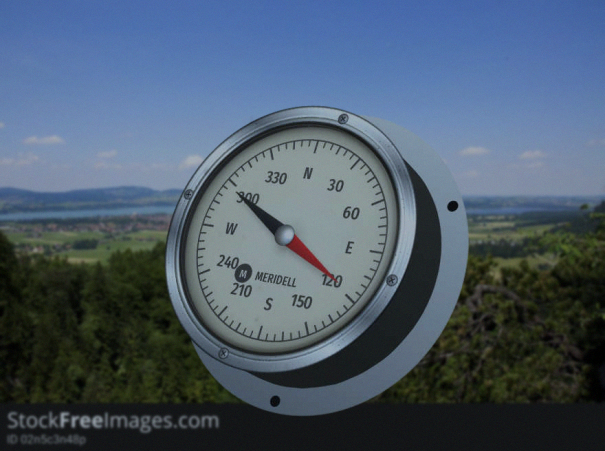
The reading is 117.5 °
